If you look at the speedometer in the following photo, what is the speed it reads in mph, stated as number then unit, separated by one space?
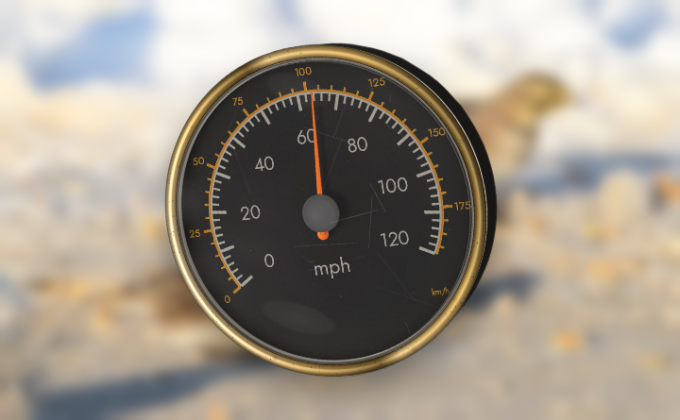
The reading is 64 mph
